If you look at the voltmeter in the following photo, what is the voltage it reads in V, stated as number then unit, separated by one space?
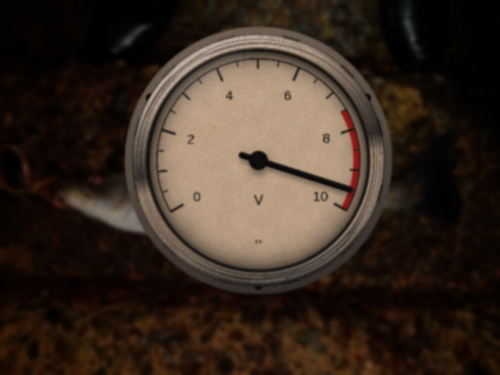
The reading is 9.5 V
